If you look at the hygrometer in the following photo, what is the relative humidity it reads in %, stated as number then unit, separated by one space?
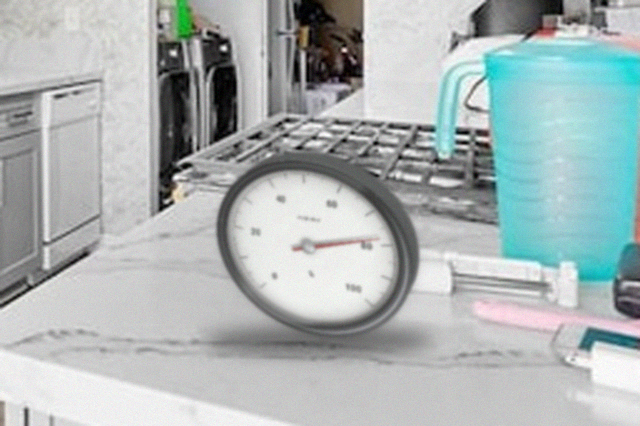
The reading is 77.5 %
